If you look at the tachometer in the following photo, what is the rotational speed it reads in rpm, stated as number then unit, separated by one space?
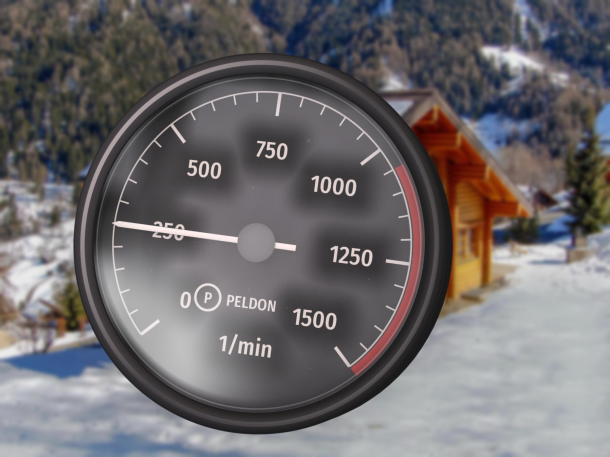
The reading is 250 rpm
